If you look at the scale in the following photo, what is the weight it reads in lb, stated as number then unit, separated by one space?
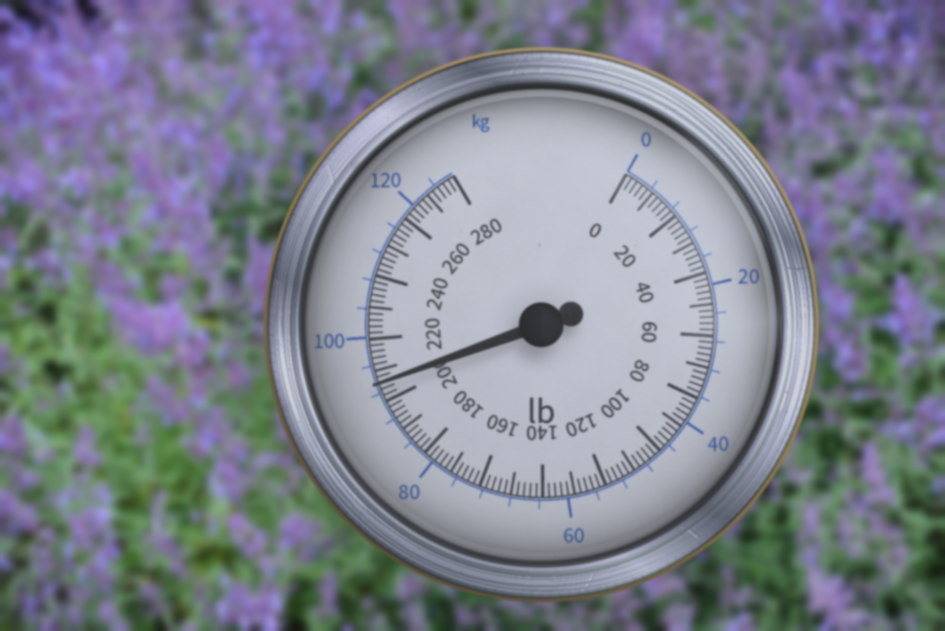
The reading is 206 lb
